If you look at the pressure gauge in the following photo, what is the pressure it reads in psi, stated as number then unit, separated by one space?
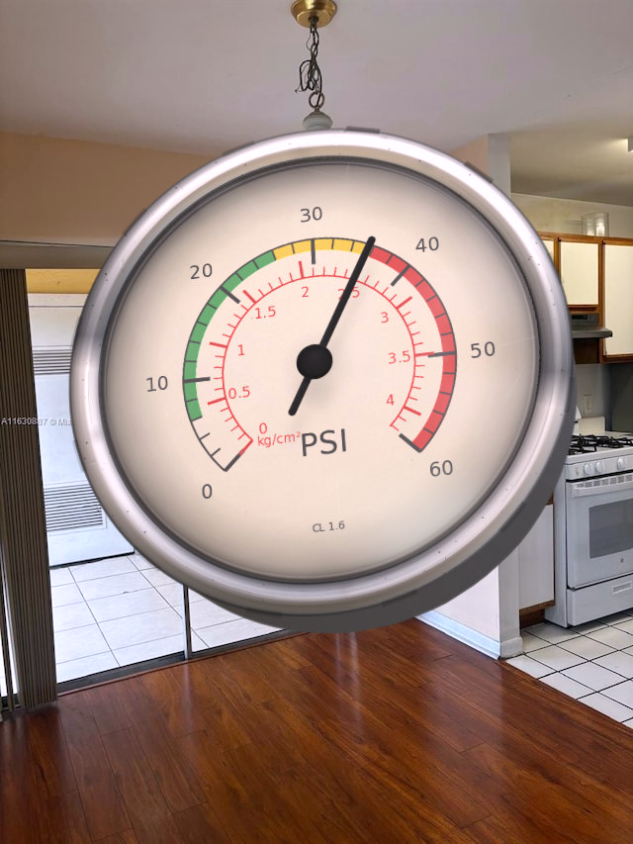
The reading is 36 psi
